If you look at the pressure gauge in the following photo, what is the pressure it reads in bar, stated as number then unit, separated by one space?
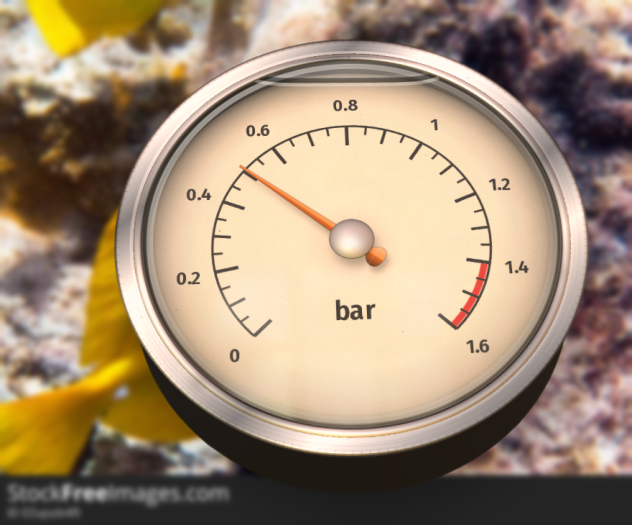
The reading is 0.5 bar
